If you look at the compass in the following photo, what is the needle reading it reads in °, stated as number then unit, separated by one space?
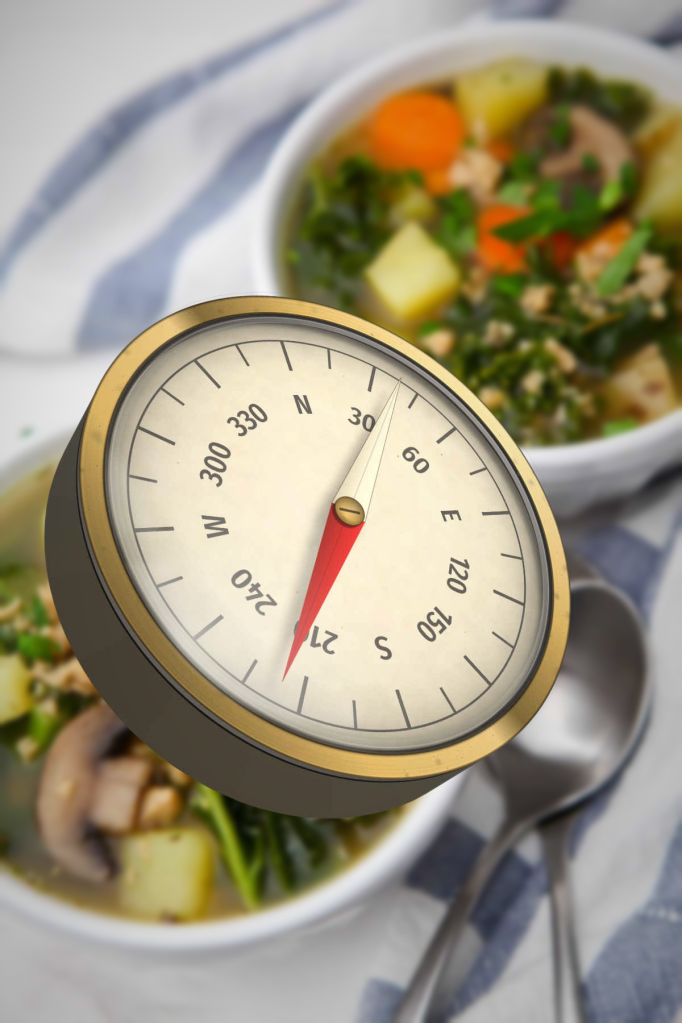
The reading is 217.5 °
